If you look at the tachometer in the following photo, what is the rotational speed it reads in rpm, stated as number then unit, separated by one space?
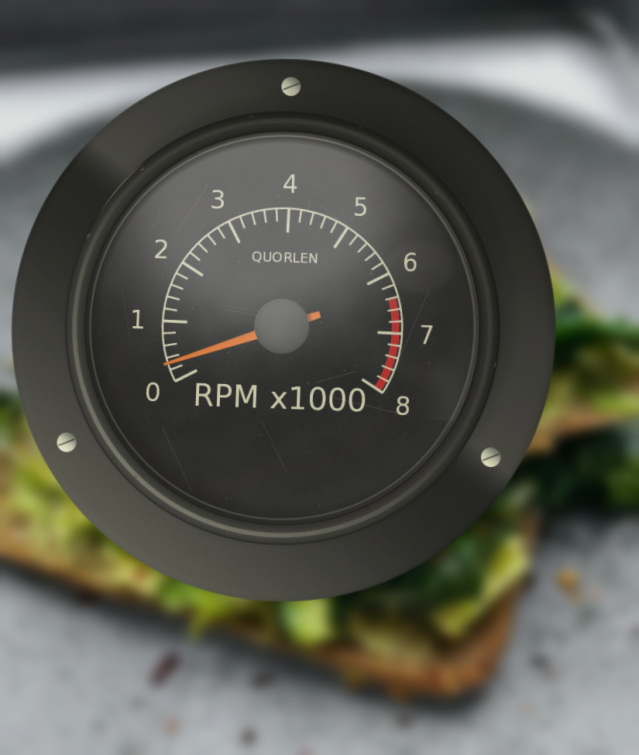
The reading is 300 rpm
